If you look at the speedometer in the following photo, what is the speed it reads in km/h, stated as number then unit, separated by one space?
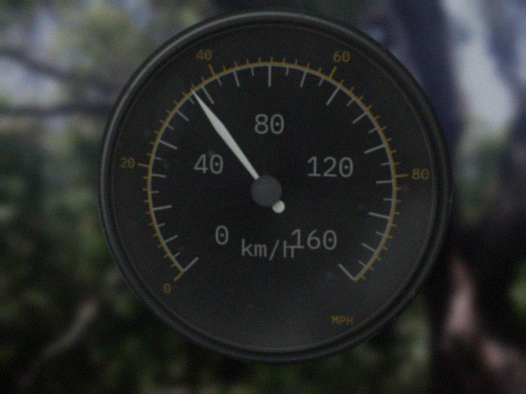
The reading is 57.5 km/h
